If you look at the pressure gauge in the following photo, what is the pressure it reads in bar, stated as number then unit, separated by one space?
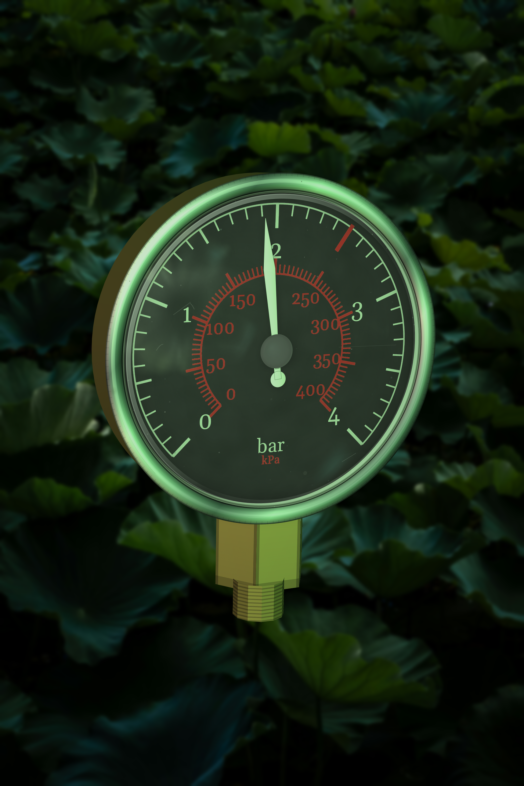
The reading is 1.9 bar
